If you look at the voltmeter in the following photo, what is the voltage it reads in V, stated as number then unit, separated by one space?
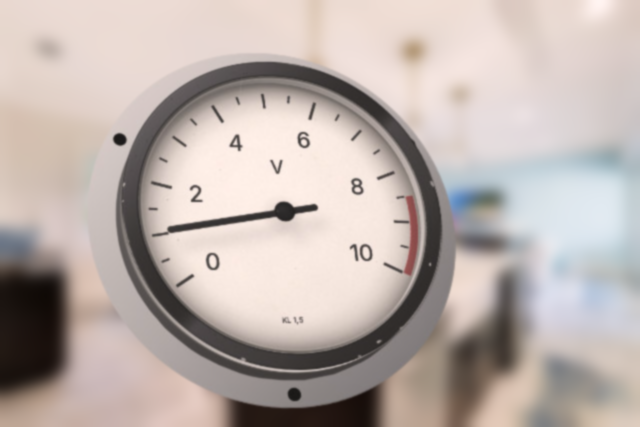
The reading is 1 V
